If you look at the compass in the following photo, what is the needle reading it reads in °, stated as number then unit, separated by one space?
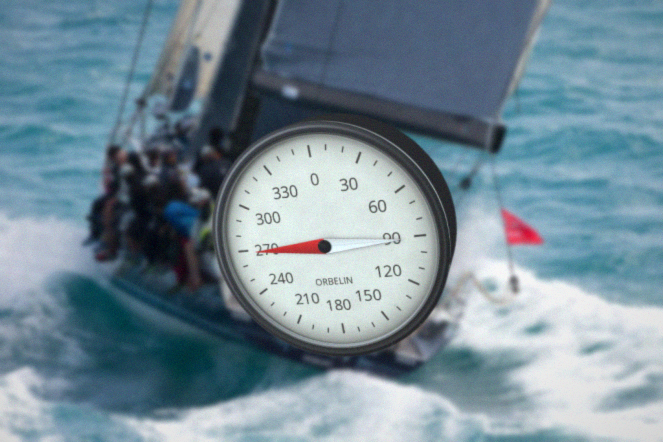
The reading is 270 °
